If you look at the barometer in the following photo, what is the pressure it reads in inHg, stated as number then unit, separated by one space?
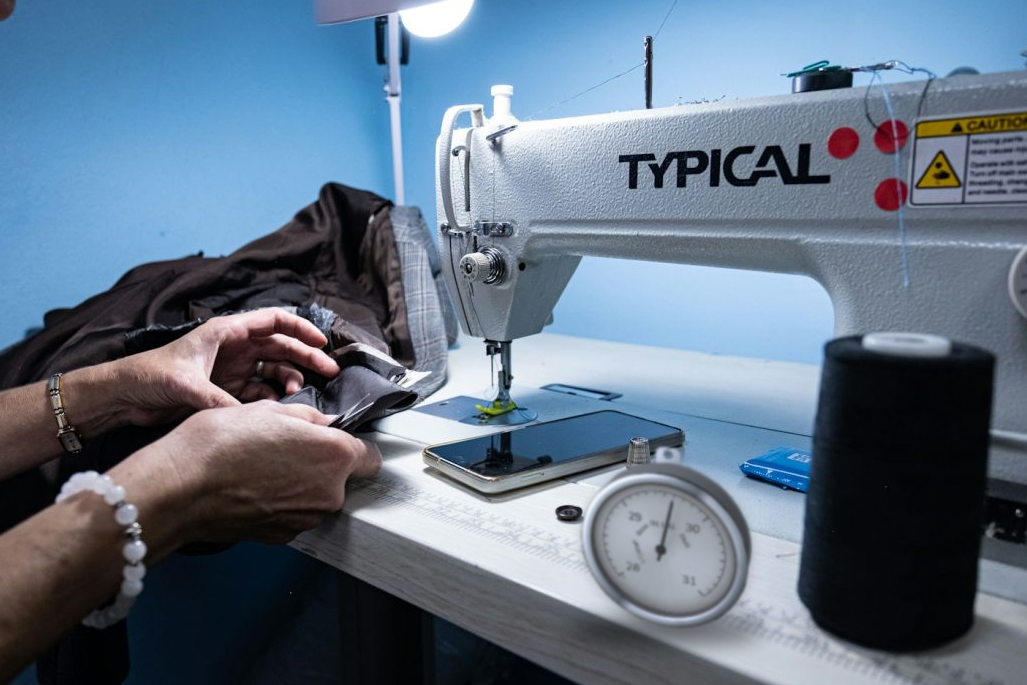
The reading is 29.6 inHg
